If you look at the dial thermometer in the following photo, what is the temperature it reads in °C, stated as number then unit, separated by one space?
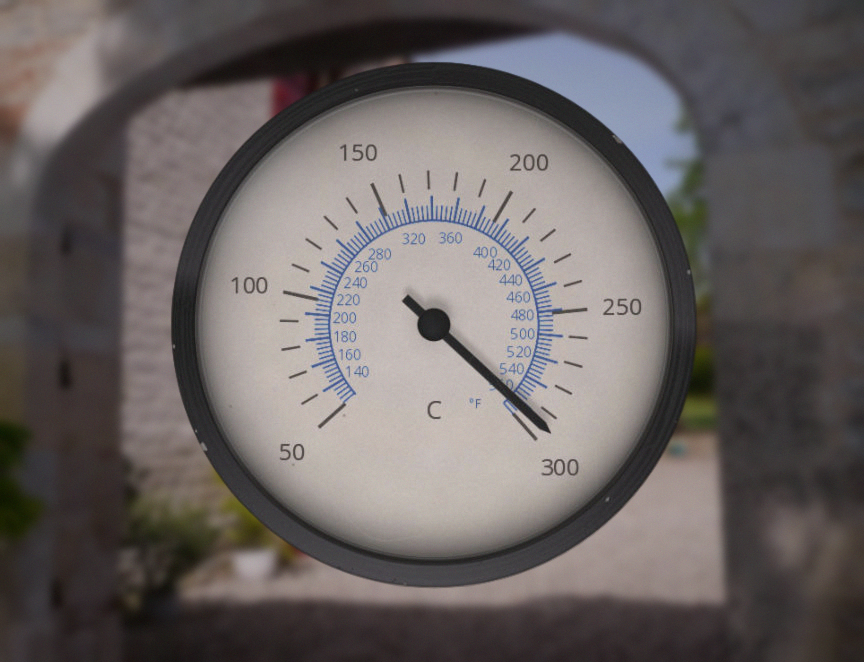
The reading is 295 °C
